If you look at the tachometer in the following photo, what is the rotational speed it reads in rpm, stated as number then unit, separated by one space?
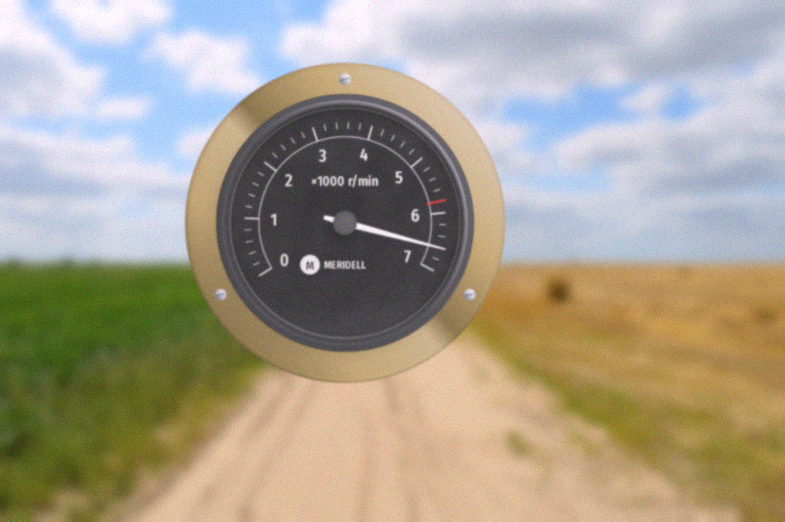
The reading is 6600 rpm
